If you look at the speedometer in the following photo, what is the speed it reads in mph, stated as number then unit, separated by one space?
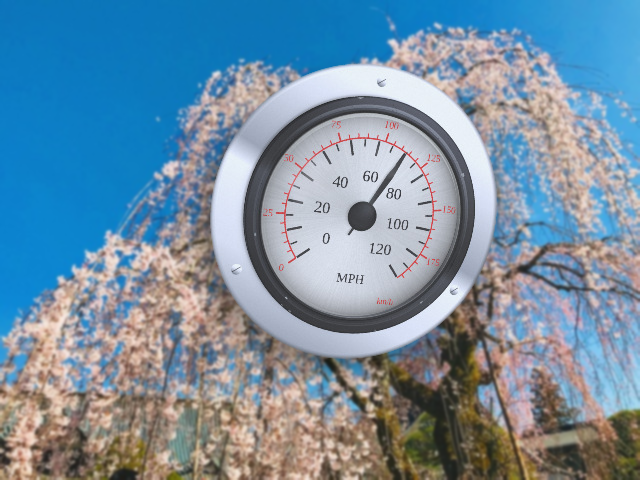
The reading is 70 mph
